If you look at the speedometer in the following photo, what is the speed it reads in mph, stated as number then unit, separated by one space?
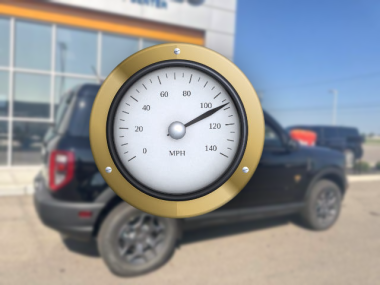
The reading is 107.5 mph
